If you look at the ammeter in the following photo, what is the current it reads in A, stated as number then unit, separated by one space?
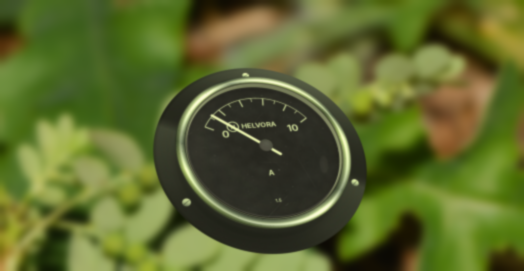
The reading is 1 A
